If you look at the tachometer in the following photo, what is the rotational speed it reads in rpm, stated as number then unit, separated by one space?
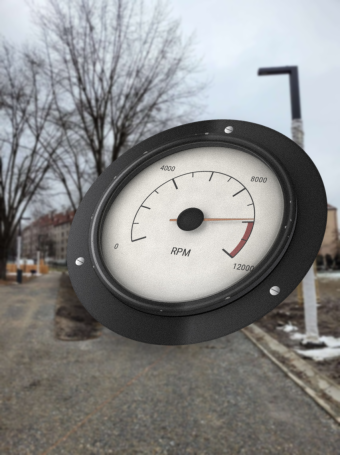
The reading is 10000 rpm
